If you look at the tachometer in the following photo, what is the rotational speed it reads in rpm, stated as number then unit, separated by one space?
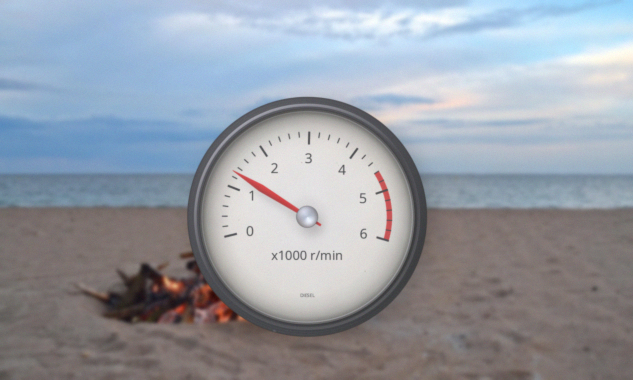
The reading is 1300 rpm
